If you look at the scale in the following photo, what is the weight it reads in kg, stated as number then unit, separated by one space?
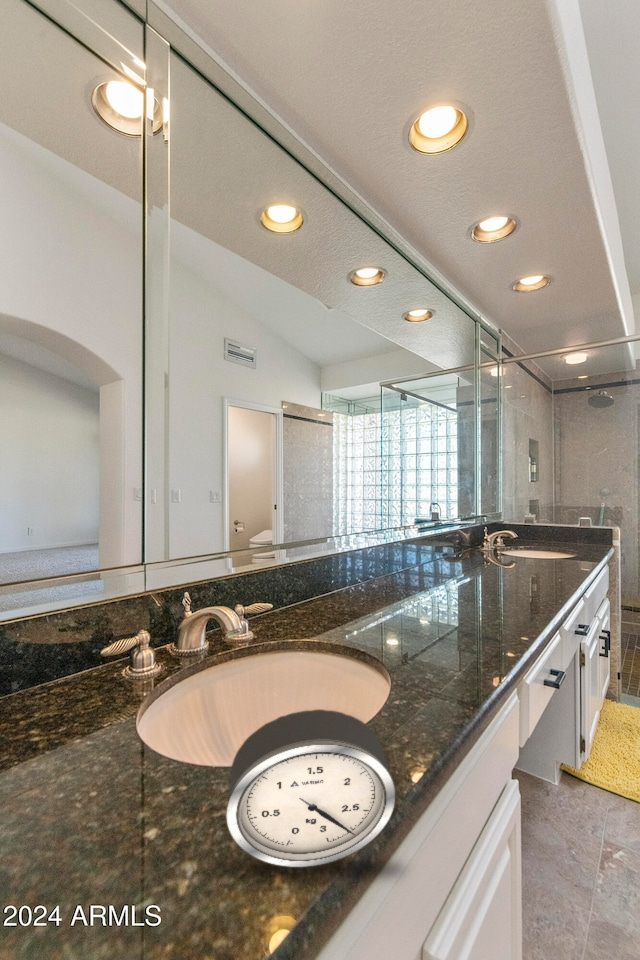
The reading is 2.75 kg
